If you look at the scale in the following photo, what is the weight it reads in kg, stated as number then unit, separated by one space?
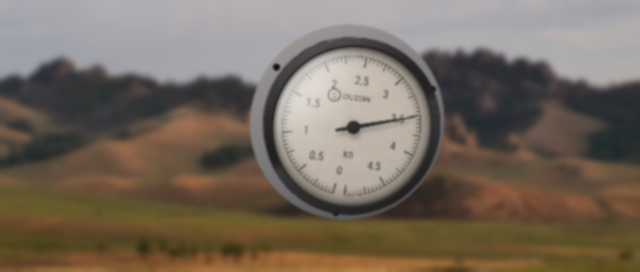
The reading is 3.5 kg
